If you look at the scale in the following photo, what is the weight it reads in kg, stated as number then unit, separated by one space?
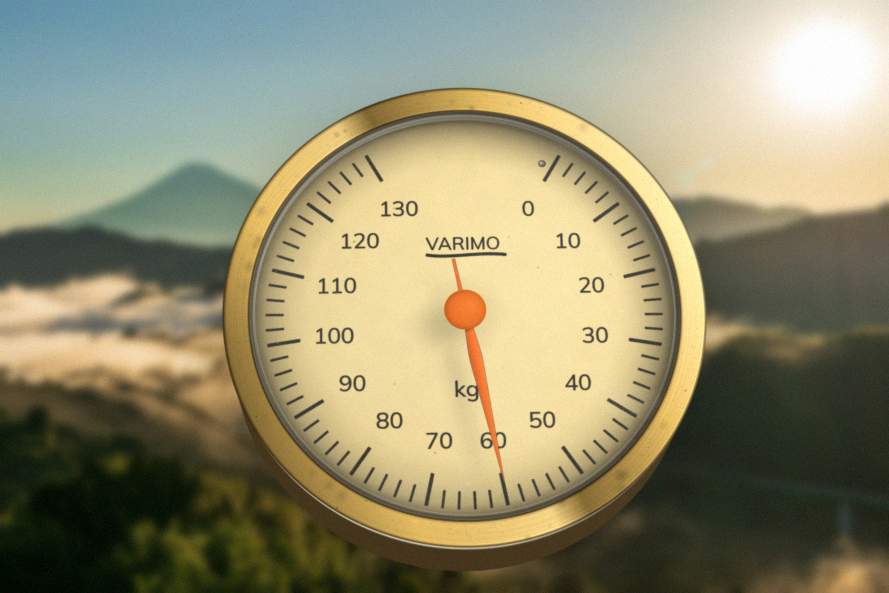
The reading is 60 kg
